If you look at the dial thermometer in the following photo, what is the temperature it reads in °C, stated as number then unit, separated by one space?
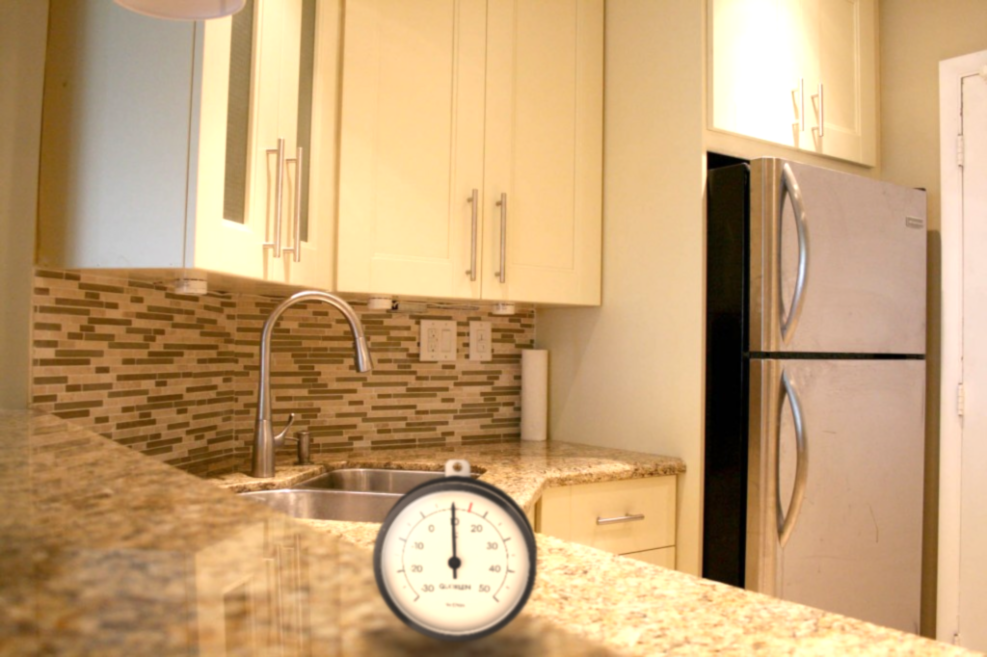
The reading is 10 °C
